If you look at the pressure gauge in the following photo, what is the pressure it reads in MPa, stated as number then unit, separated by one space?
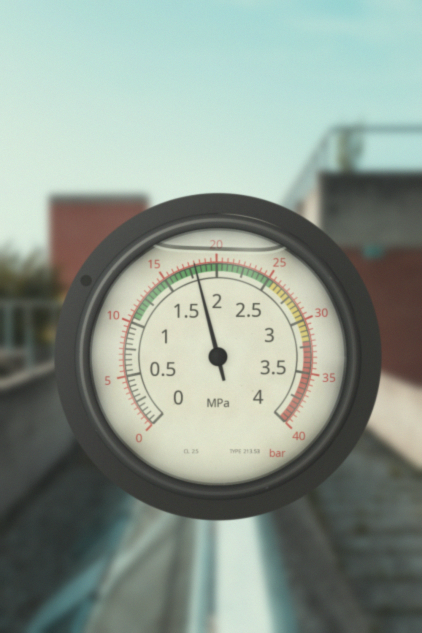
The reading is 1.8 MPa
